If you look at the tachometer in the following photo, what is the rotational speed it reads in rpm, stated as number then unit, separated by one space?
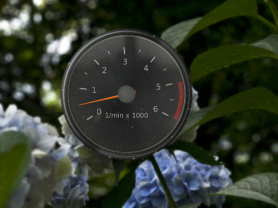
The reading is 500 rpm
